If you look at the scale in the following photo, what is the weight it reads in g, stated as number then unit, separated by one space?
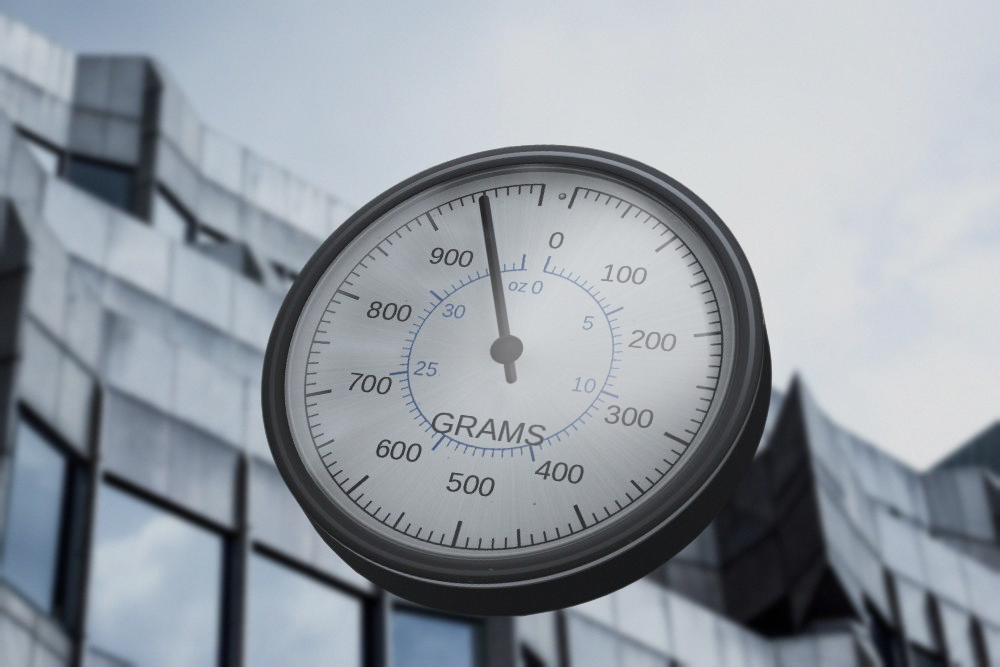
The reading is 950 g
